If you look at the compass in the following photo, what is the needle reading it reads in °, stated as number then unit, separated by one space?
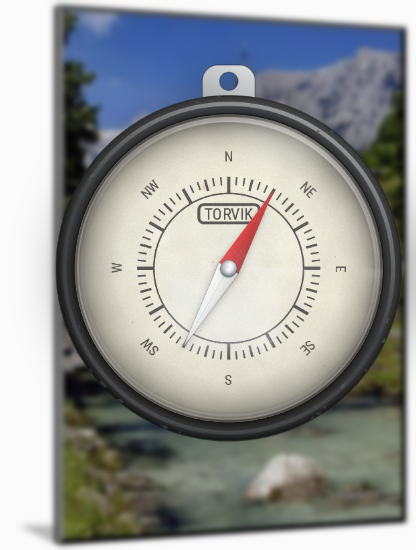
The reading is 30 °
